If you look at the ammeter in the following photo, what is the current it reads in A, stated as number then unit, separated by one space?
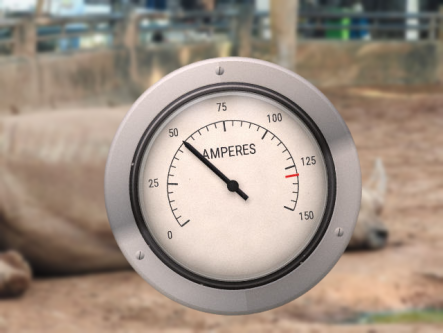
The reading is 50 A
